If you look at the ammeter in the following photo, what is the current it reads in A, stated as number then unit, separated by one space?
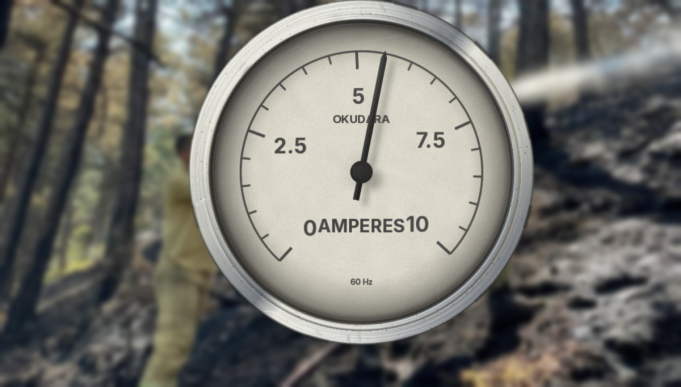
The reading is 5.5 A
